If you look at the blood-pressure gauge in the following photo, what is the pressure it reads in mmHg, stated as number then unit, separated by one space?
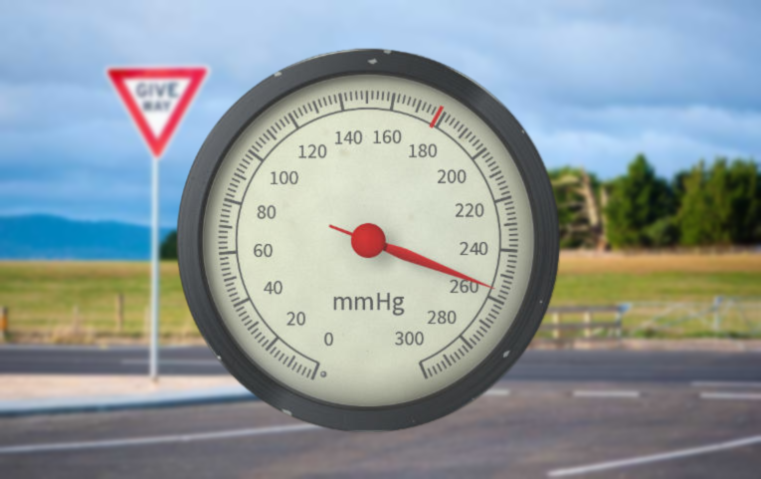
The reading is 256 mmHg
